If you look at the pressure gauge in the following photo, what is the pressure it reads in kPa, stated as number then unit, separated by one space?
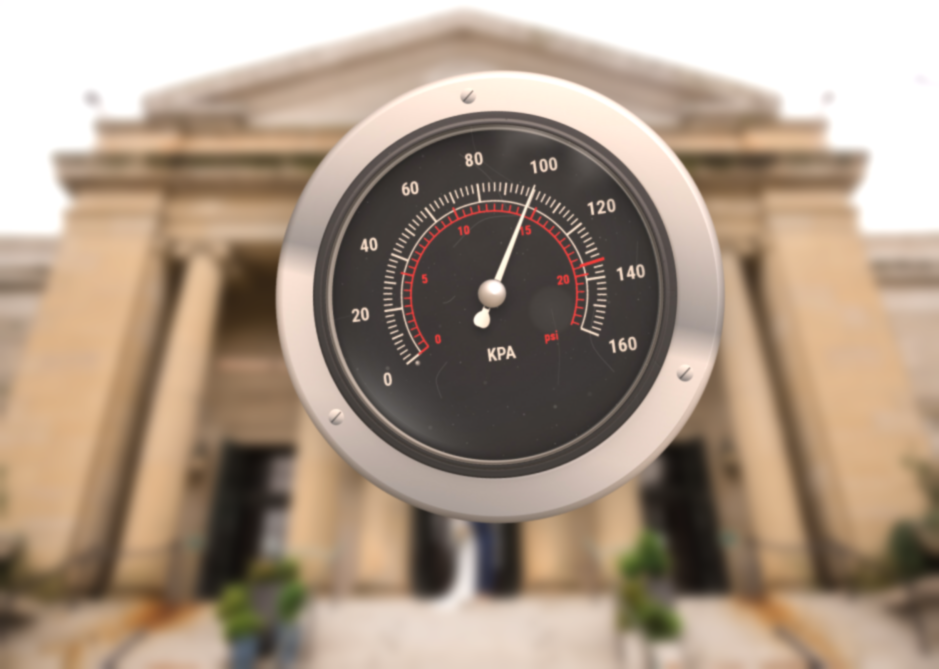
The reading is 100 kPa
